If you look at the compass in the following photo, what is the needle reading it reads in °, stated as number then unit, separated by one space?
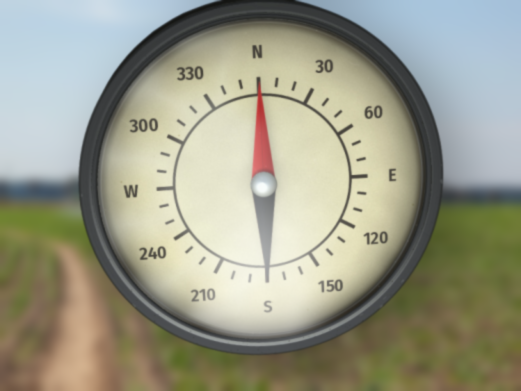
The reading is 0 °
